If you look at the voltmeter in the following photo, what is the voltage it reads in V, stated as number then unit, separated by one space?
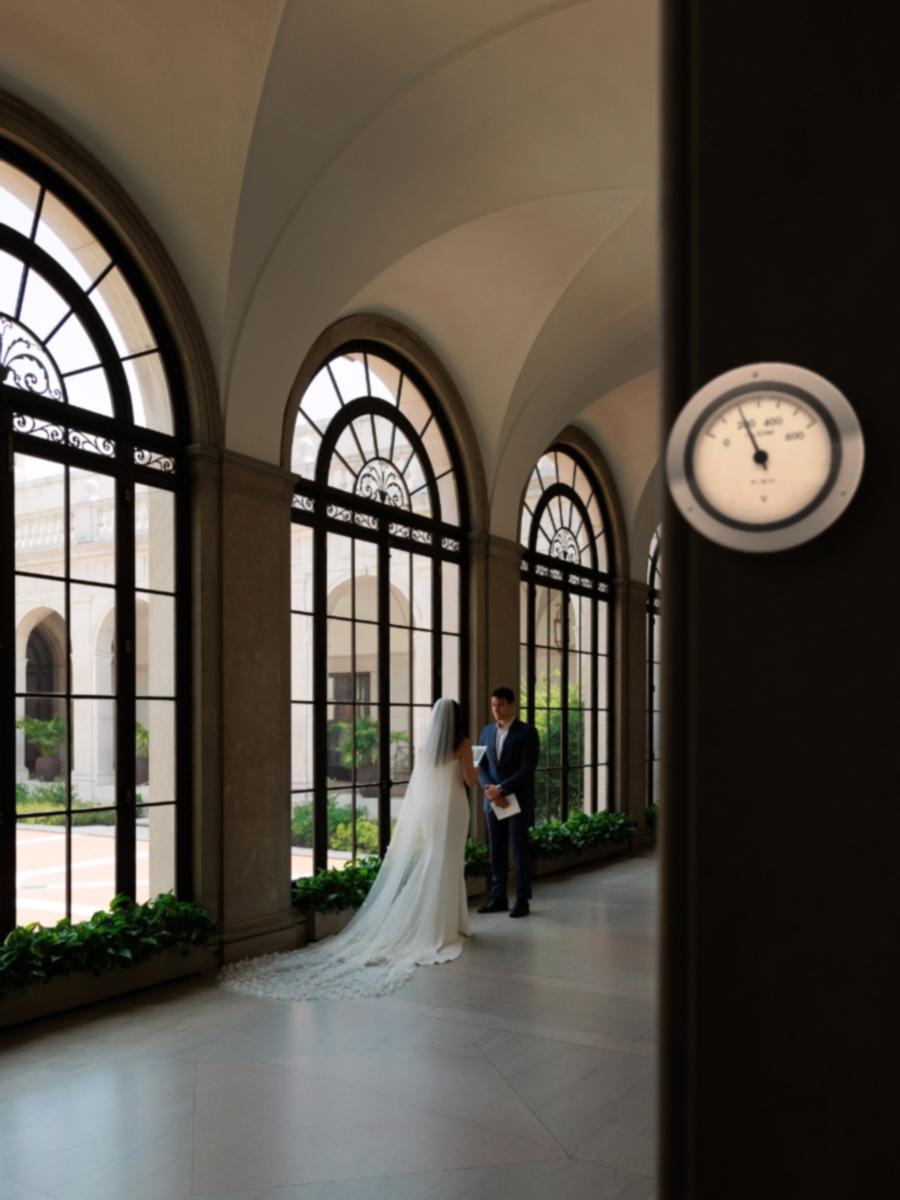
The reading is 200 V
